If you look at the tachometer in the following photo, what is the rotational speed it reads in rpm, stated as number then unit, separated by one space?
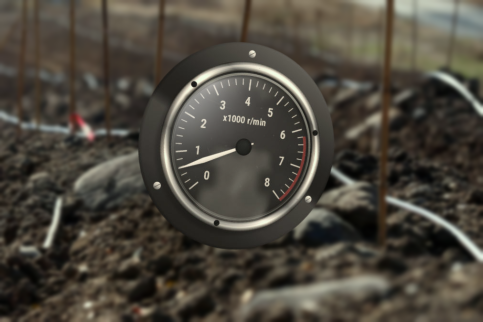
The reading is 600 rpm
